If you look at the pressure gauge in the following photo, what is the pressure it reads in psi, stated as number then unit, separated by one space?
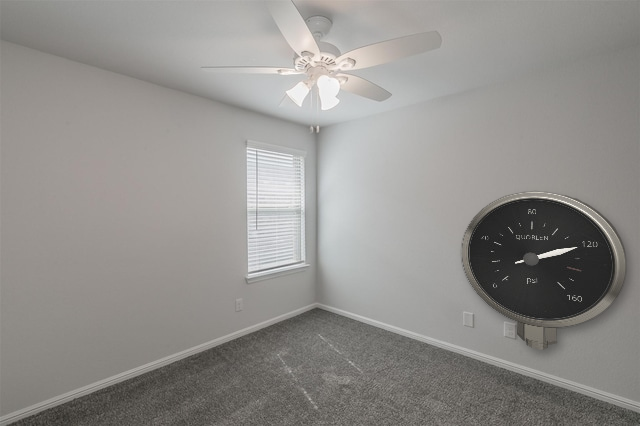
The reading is 120 psi
